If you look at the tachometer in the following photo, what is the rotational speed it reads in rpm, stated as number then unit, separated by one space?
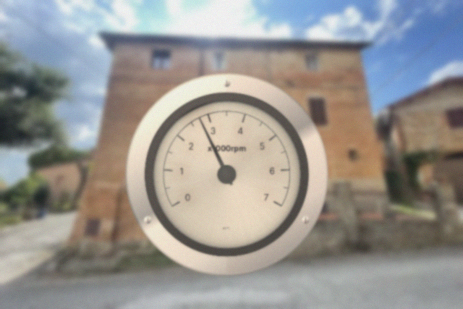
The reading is 2750 rpm
